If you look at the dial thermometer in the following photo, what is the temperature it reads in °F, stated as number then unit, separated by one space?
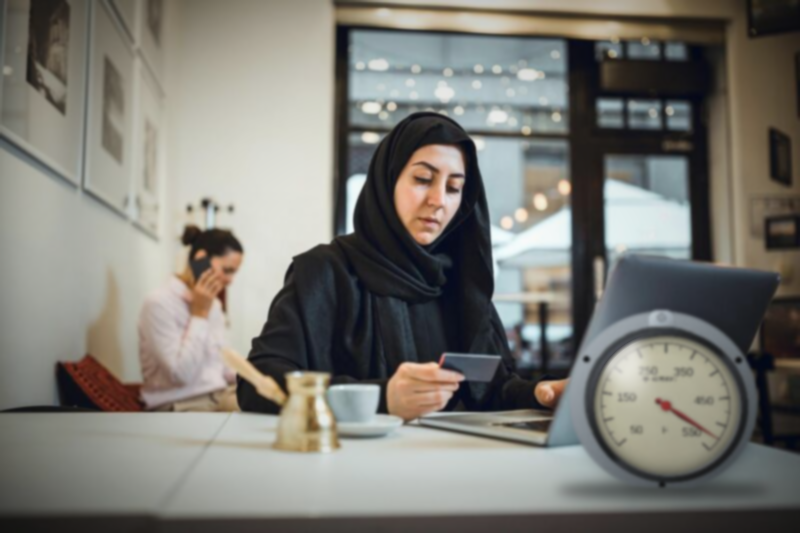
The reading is 525 °F
